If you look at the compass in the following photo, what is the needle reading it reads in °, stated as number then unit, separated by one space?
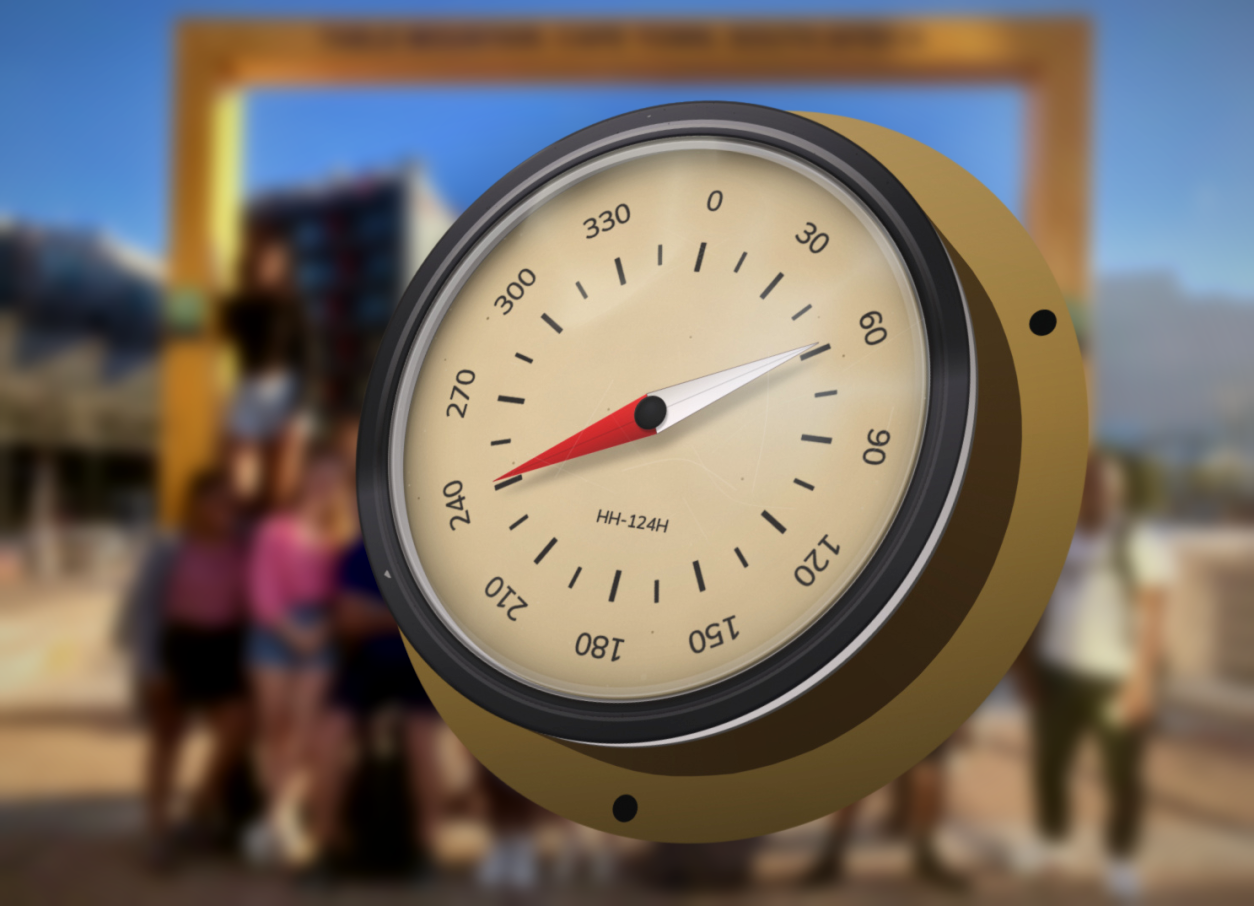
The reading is 240 °
